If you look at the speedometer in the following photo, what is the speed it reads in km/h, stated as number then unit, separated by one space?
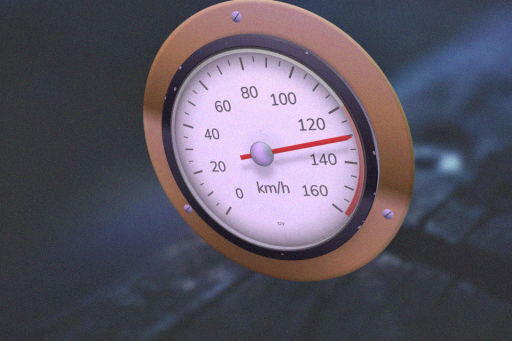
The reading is 130 km/h
